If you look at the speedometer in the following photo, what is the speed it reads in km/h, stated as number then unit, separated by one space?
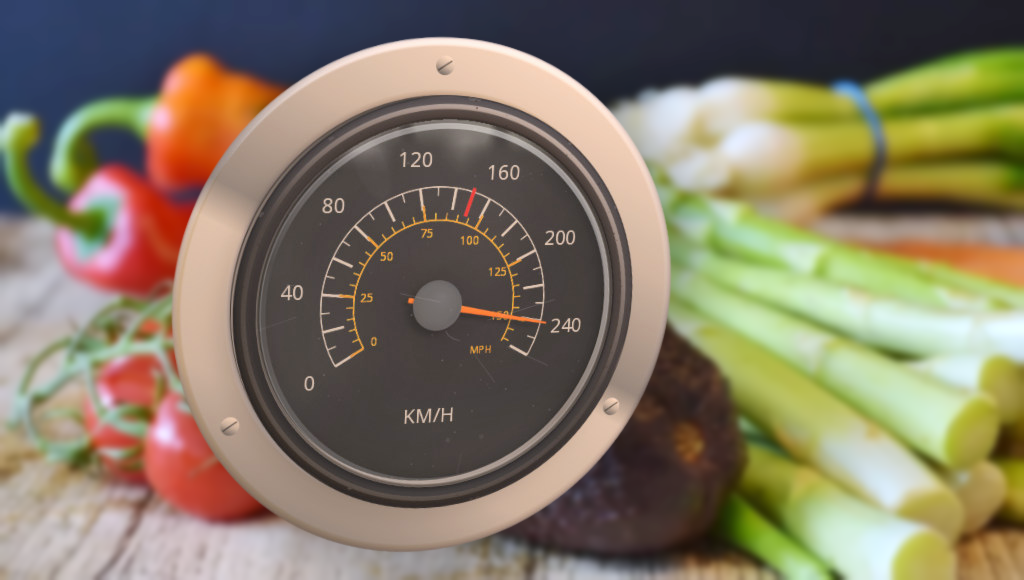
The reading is 240 km/h
